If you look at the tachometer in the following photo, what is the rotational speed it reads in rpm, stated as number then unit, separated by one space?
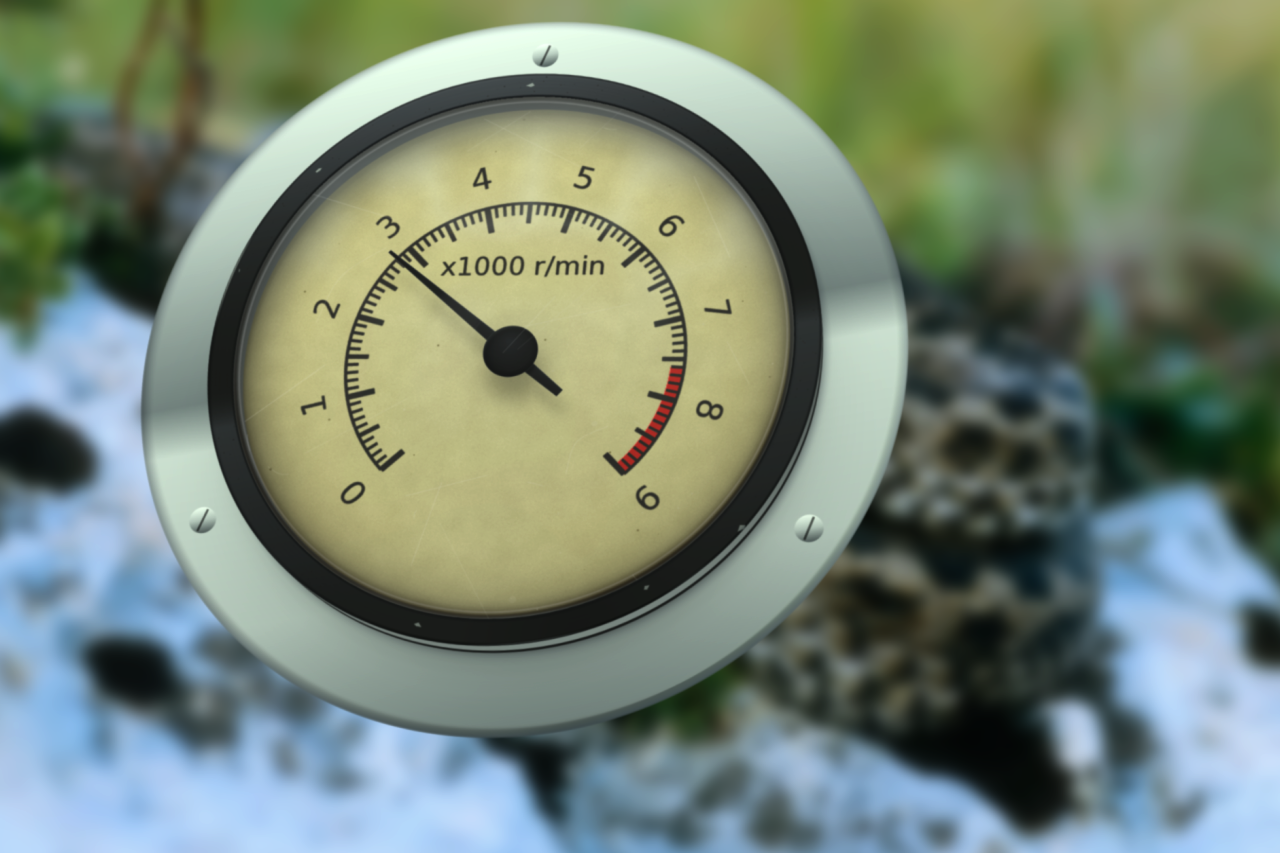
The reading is 2800 rpm
